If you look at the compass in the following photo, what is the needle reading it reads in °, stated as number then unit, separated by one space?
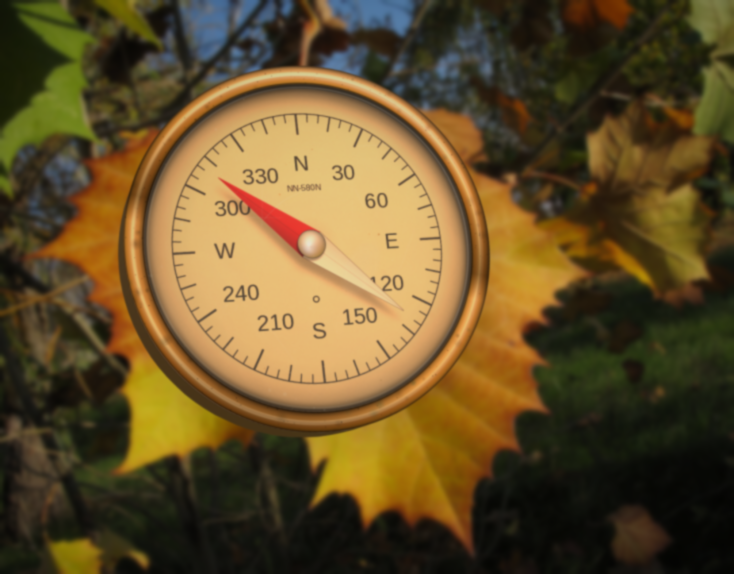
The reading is 310 °
